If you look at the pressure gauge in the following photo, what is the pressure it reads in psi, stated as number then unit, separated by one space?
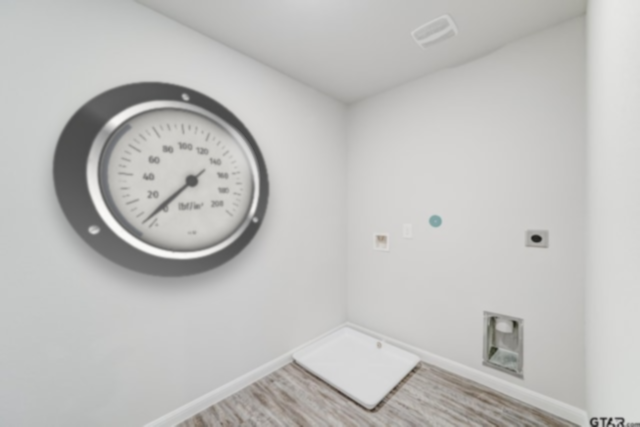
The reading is 5 psi
